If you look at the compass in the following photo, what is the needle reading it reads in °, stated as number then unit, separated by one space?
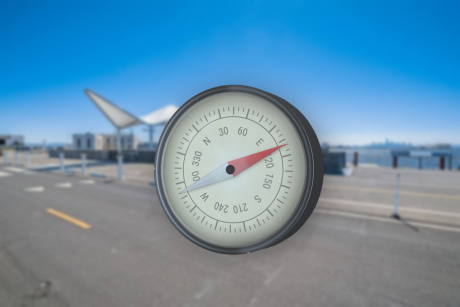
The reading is 110 °
